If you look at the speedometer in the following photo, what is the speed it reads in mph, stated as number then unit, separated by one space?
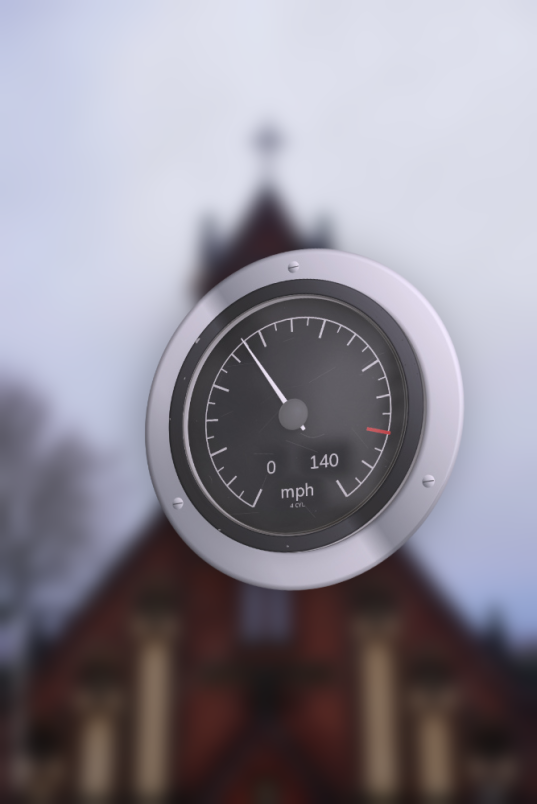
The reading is 55 mph
